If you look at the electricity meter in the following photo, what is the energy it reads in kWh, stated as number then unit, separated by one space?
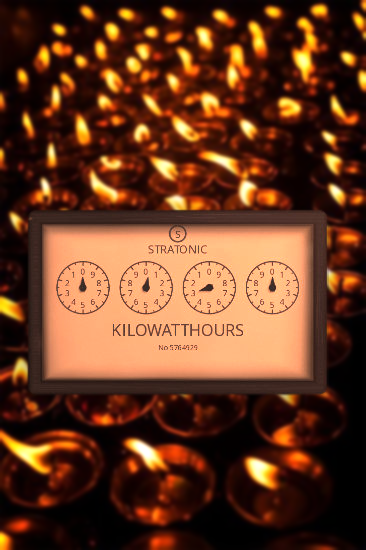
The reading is 30 kWh
